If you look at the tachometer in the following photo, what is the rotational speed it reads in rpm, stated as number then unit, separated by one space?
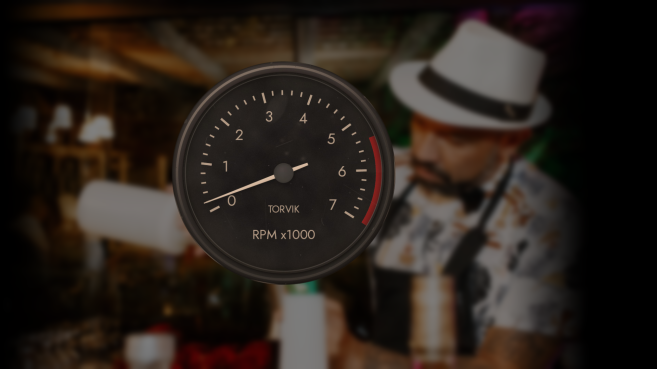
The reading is 200 rpm
